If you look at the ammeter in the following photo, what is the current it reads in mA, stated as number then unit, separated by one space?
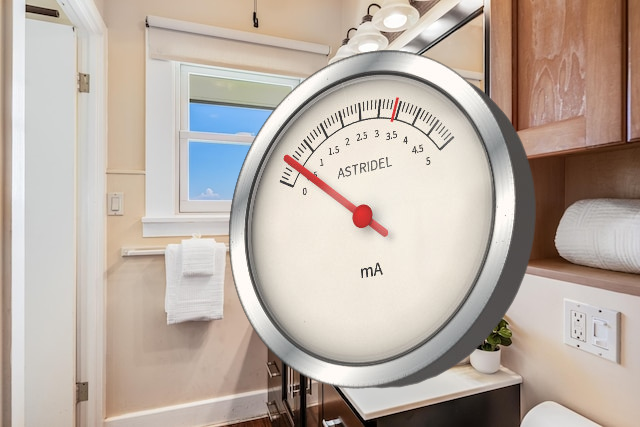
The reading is 0.5 mA
